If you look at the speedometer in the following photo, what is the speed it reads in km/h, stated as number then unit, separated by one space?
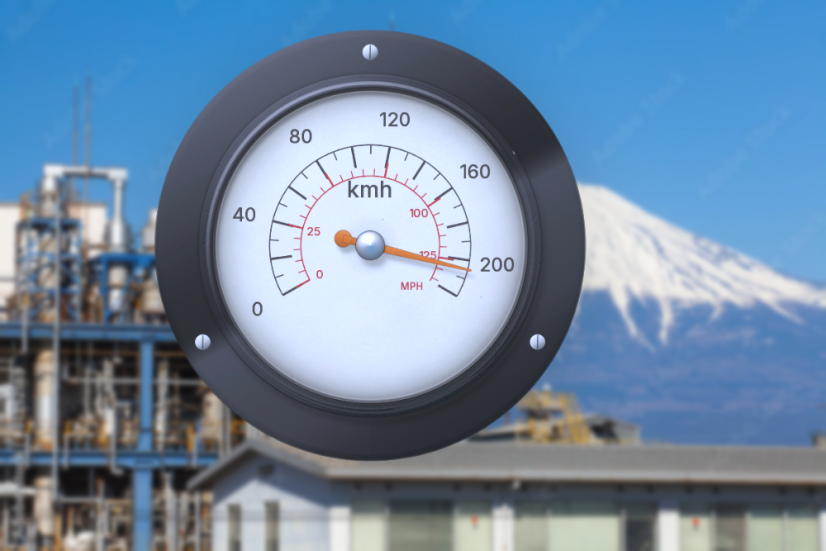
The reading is 205 km/h
